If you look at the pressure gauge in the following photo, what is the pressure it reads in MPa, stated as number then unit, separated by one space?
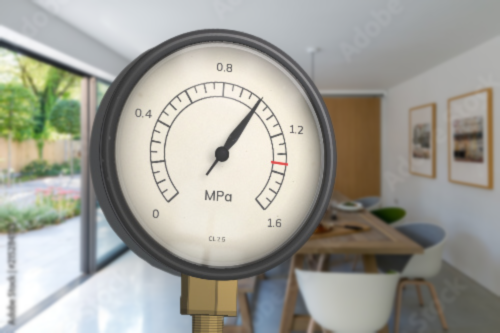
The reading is 1 MPa
